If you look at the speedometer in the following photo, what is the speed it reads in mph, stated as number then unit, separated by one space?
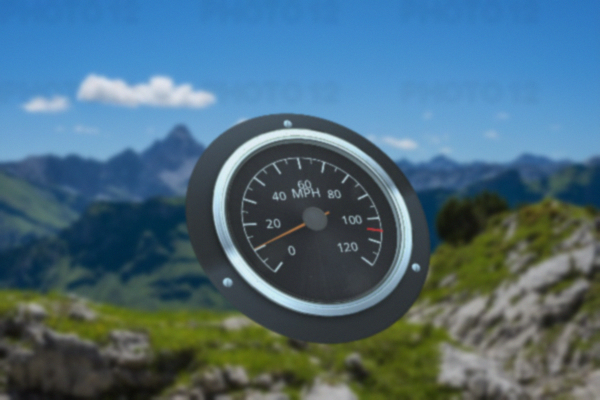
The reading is 10 mph
